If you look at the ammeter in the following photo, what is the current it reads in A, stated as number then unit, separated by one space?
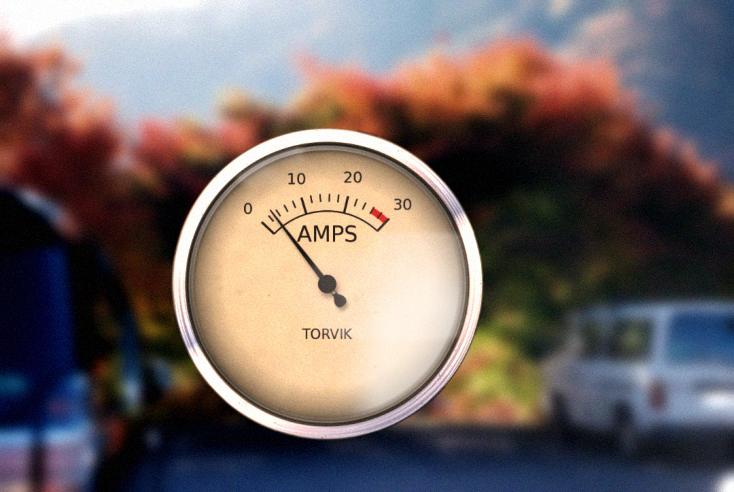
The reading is 3 A
